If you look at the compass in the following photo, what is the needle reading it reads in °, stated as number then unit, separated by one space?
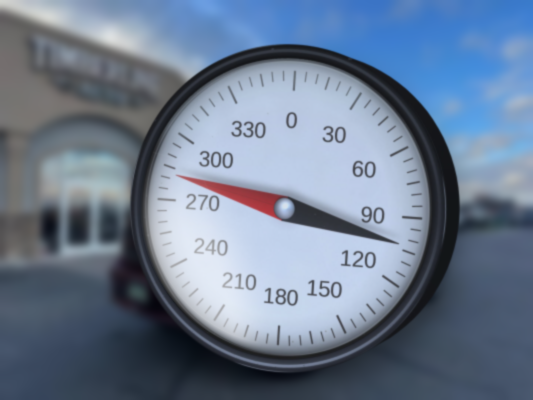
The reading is 282.5 °
